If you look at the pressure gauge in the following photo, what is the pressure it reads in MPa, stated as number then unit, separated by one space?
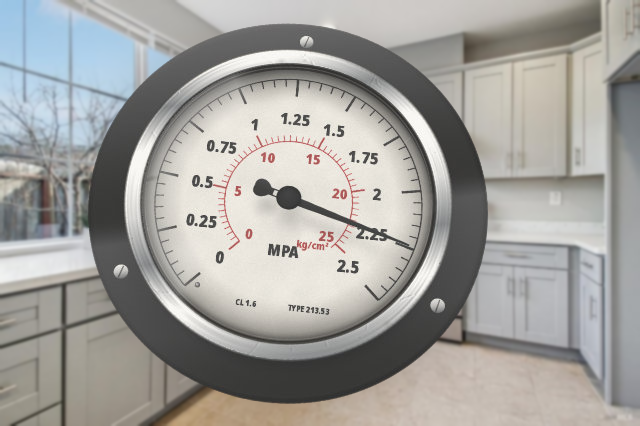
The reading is 2.25 MPa
